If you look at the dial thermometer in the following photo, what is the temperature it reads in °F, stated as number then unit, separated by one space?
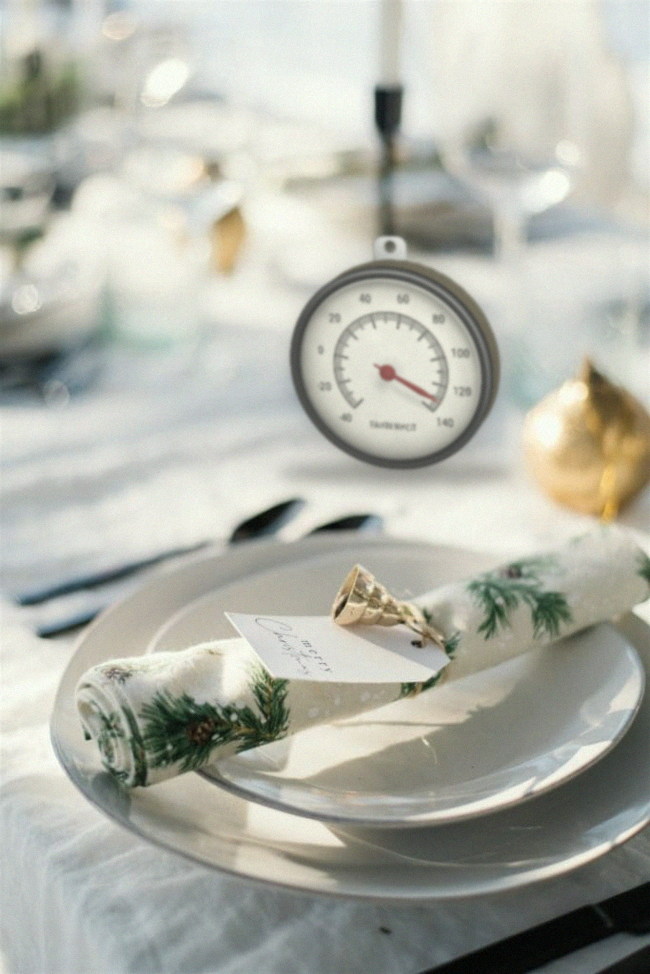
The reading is 130 °F
